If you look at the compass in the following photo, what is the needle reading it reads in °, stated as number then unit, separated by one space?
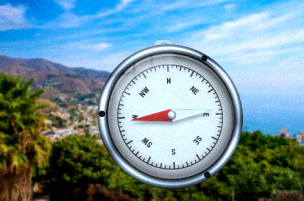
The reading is 265 °
